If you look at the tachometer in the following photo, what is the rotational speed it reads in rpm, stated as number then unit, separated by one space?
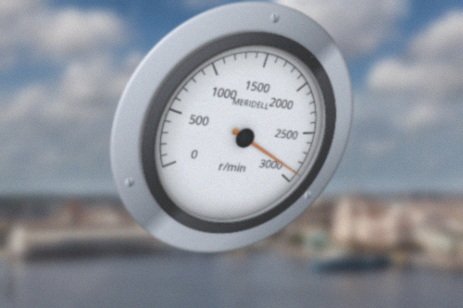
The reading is 2900 rpm
